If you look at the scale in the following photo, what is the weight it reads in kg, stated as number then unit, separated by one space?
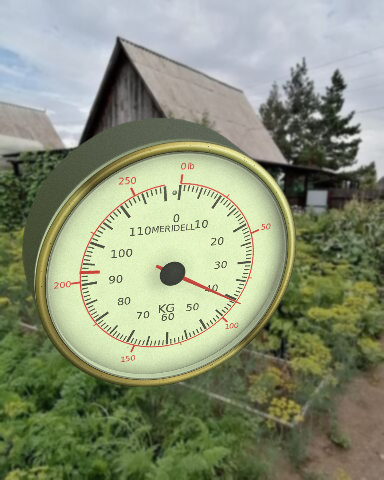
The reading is 40 kg
